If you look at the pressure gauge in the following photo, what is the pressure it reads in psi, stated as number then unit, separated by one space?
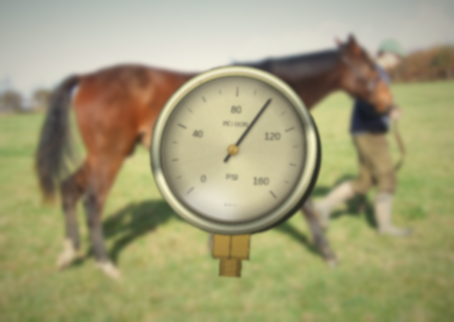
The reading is 100 psi
